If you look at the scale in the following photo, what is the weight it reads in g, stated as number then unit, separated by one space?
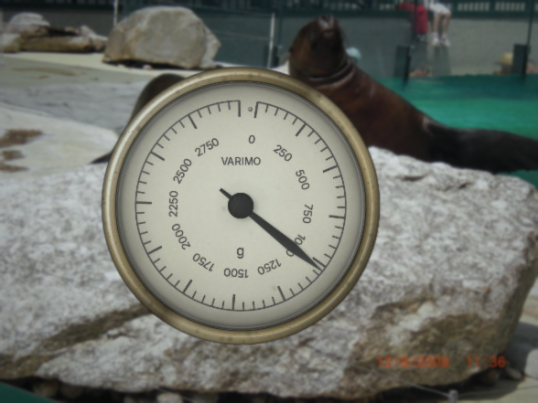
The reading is 1025 g
